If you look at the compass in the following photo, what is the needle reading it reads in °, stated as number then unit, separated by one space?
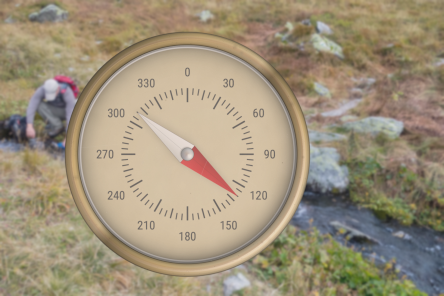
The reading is 130 °
